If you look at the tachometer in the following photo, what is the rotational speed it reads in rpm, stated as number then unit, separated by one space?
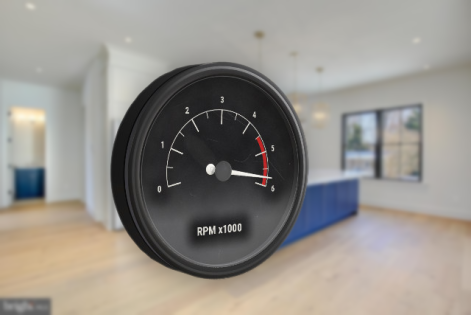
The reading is 5750 rpm
